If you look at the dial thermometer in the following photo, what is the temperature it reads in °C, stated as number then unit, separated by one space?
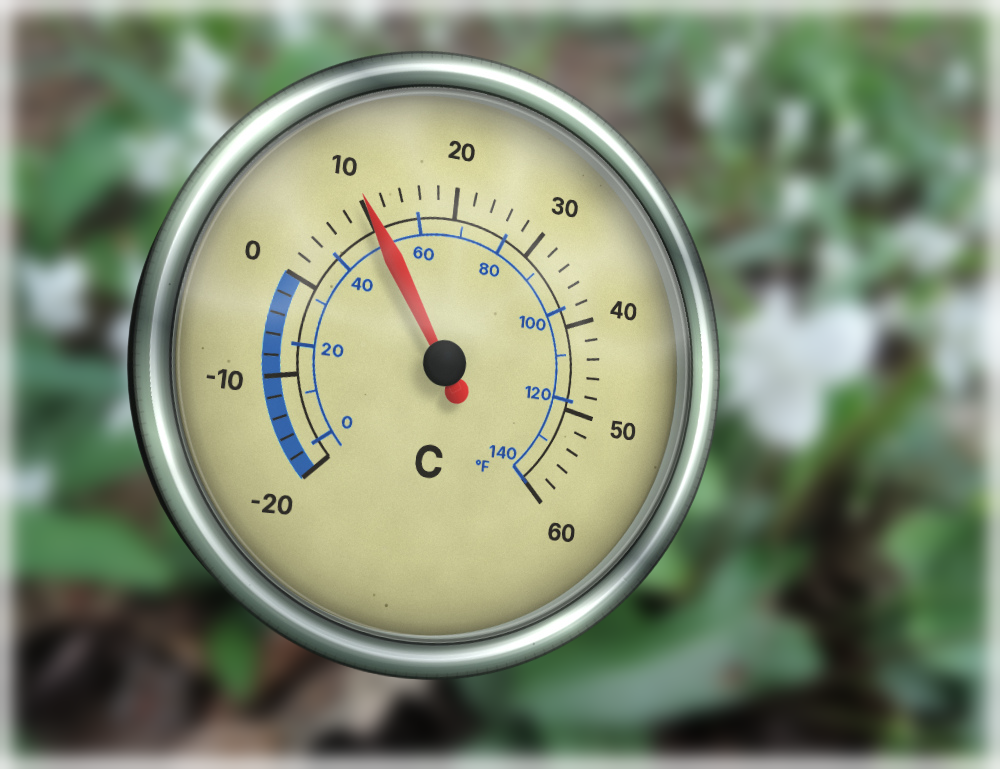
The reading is 10 °C
